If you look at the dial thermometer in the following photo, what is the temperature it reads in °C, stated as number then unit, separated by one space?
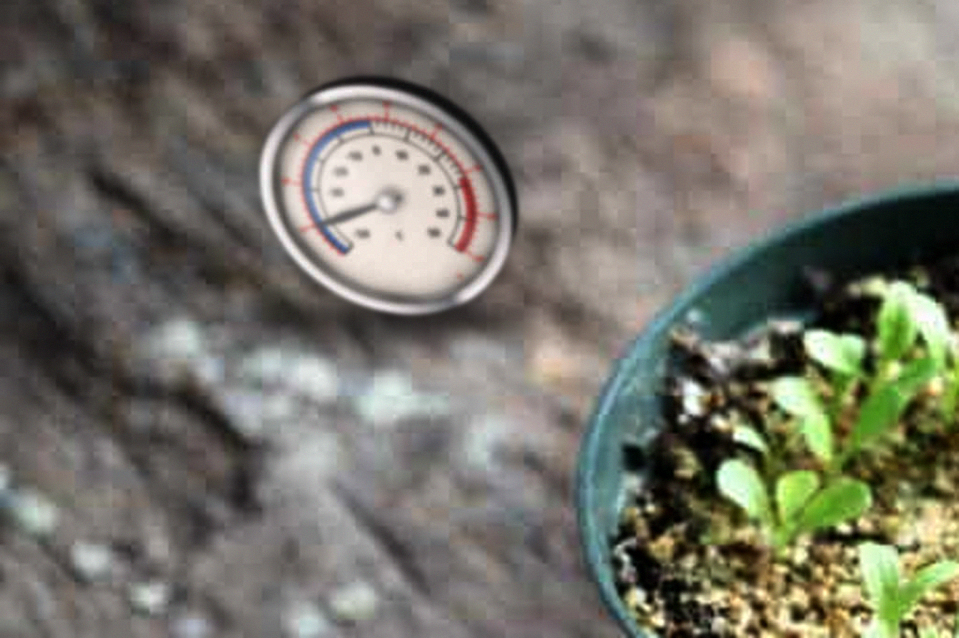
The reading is -40 °C
